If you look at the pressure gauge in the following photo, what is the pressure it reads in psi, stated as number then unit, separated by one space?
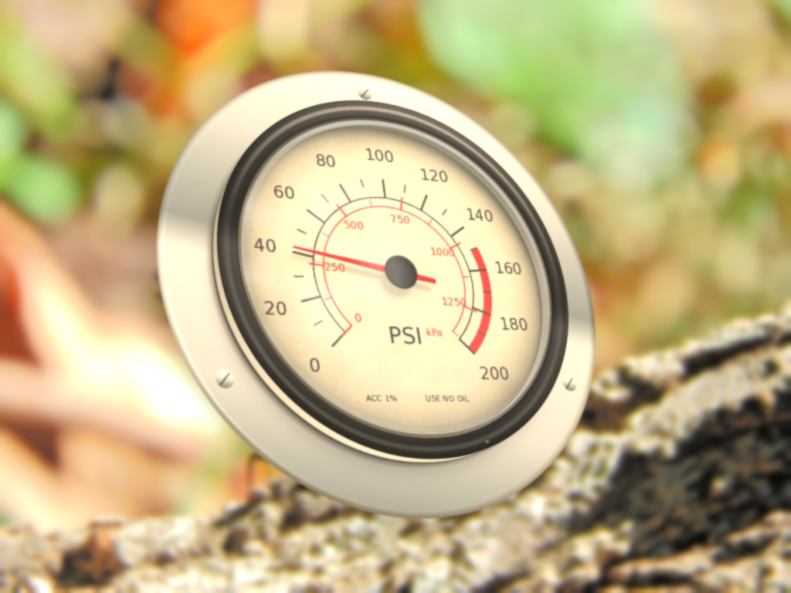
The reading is 40 psi
